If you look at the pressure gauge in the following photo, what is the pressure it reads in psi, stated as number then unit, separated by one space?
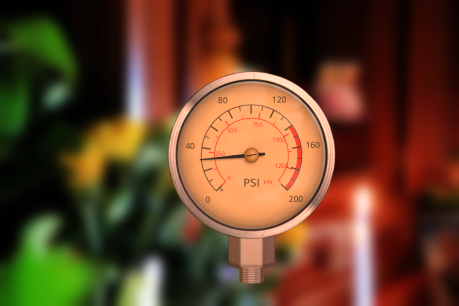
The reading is 30 psi
